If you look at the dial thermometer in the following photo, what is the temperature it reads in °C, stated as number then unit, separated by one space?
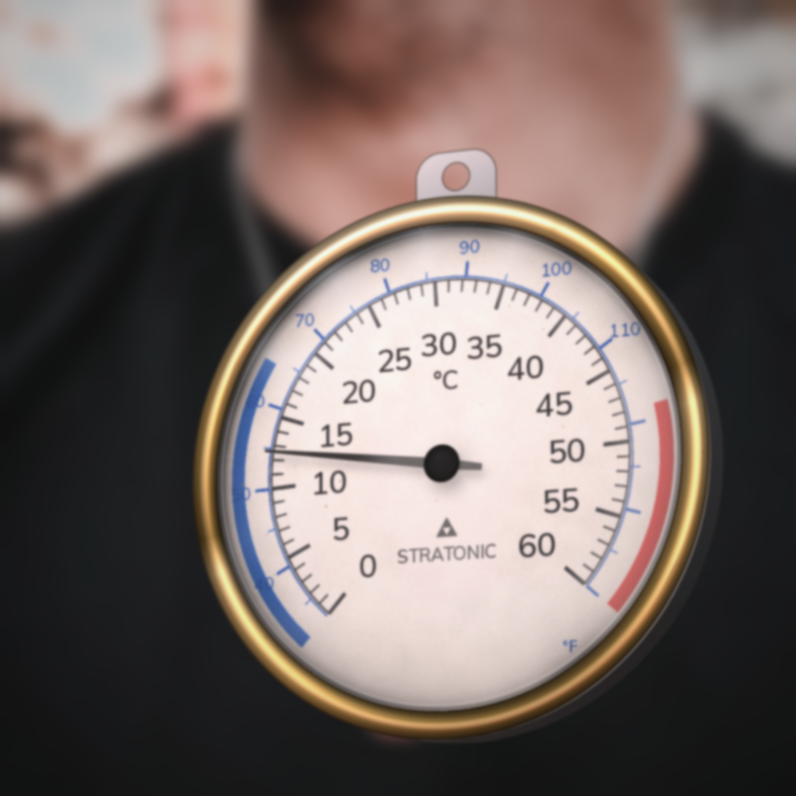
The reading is 12.5 °C
